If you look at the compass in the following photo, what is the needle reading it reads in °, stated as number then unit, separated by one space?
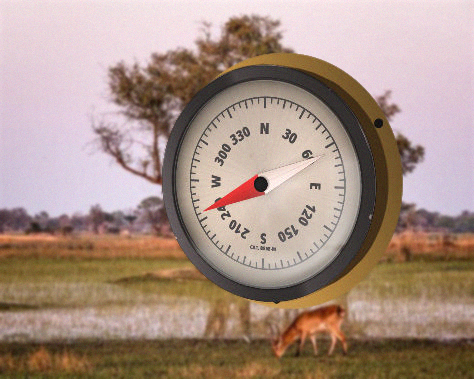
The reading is 245 °
